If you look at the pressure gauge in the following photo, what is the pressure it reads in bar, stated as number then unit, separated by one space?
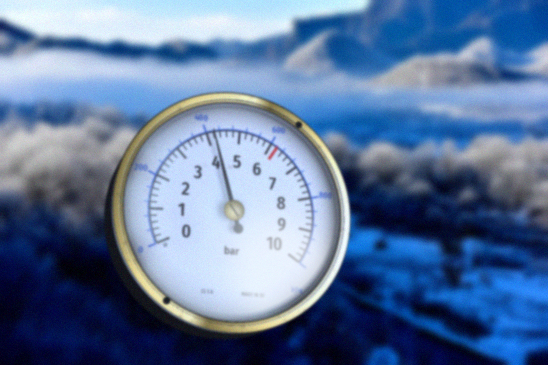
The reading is 4.2 bar
